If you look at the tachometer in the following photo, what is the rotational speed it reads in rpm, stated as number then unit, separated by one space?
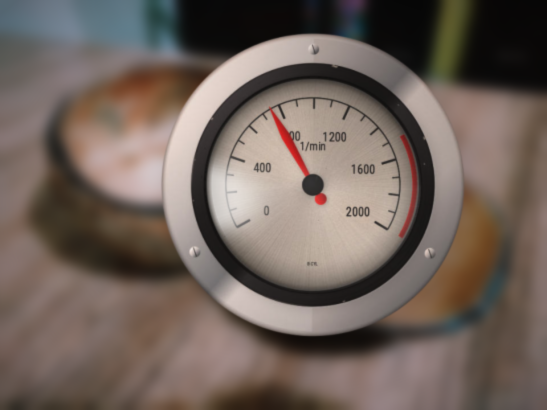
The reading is 750 rpm
